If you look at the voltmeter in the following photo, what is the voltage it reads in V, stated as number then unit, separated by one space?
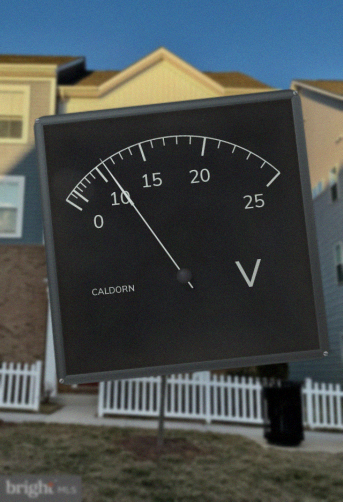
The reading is 11 V
